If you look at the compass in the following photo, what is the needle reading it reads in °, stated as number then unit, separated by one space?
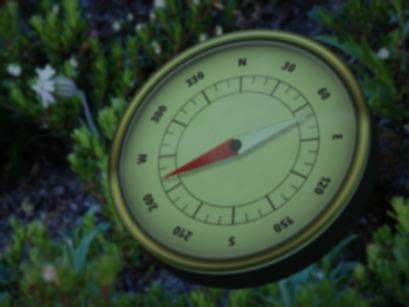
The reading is 250 °
